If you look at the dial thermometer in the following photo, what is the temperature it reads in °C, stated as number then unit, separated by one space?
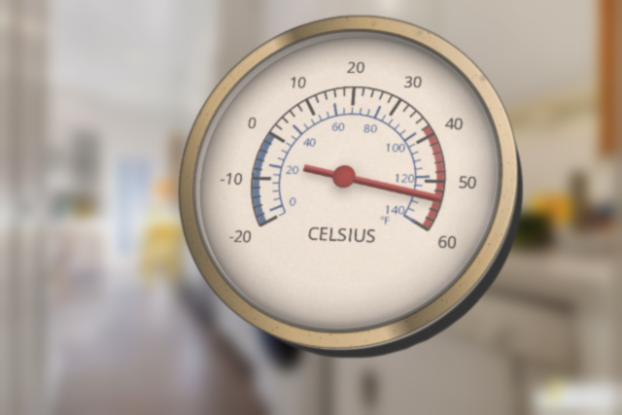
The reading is 54 °C
